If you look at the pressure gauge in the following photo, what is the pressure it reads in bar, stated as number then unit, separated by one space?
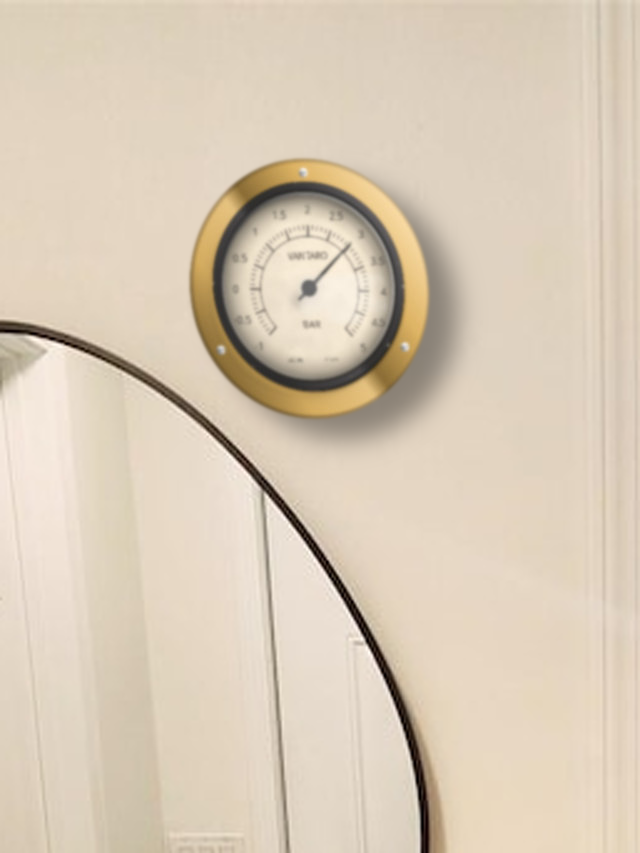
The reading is 3 bar
